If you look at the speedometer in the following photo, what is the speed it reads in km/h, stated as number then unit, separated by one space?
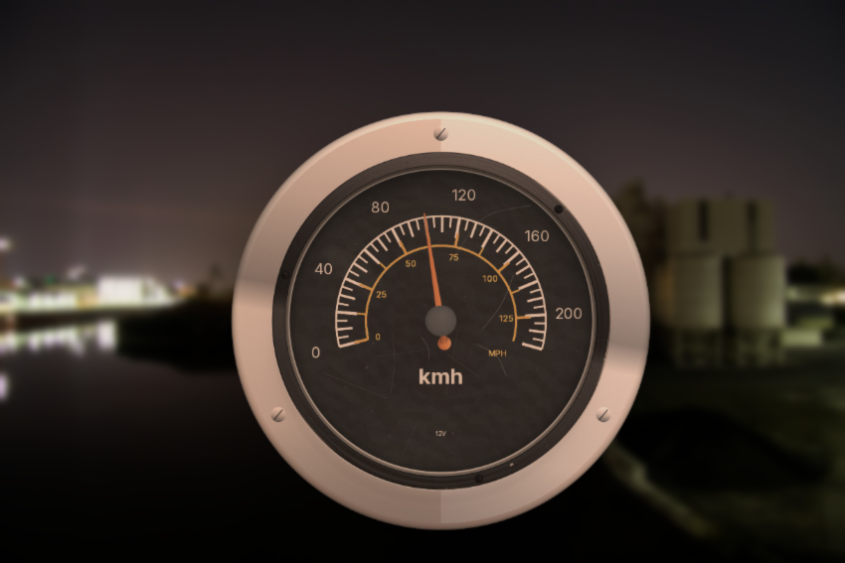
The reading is 100 km/h
